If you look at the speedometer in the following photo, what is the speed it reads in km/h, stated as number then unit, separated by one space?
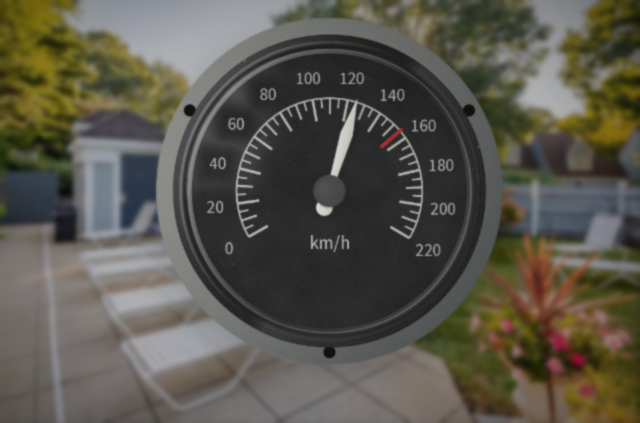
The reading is 125 km/h
